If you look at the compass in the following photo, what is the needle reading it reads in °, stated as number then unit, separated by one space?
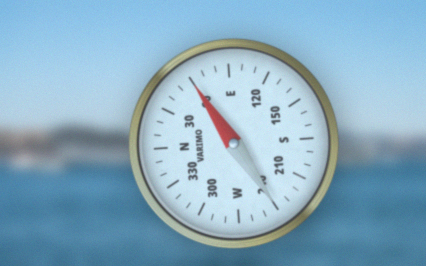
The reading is 60 °
